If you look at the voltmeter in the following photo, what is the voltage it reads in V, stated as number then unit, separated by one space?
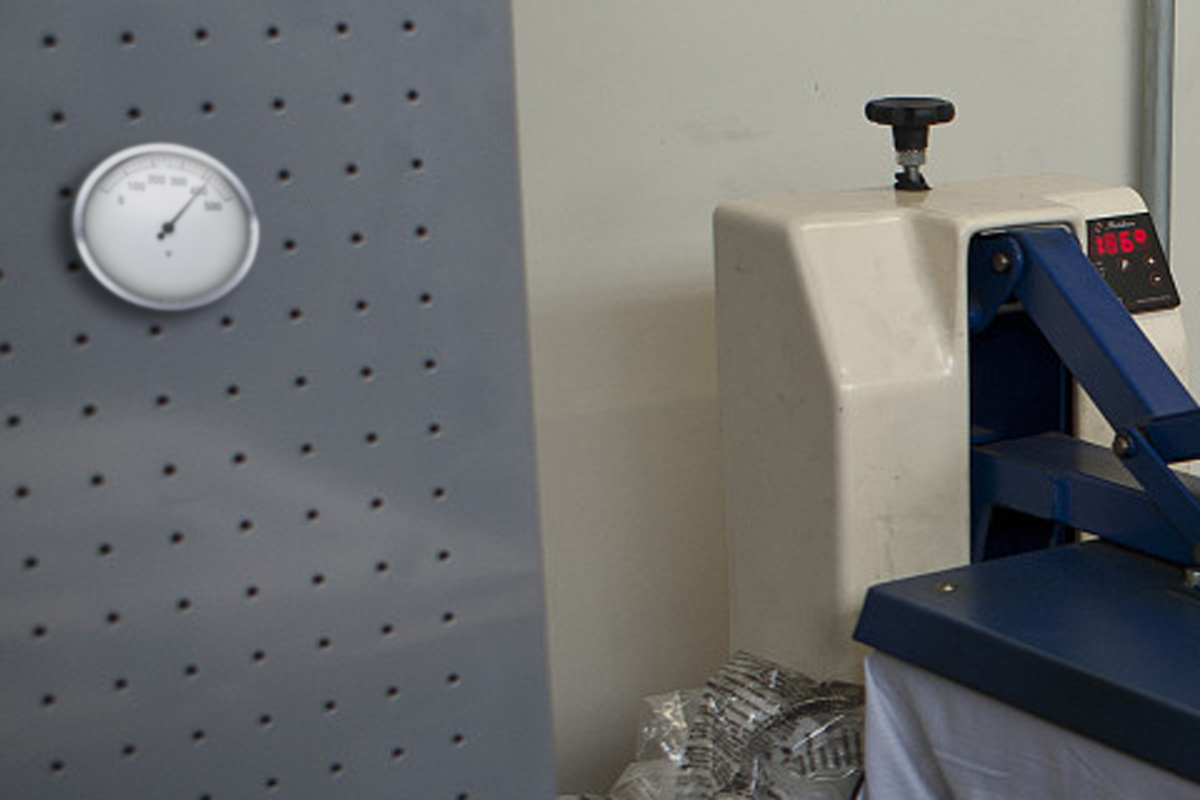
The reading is 400 V
